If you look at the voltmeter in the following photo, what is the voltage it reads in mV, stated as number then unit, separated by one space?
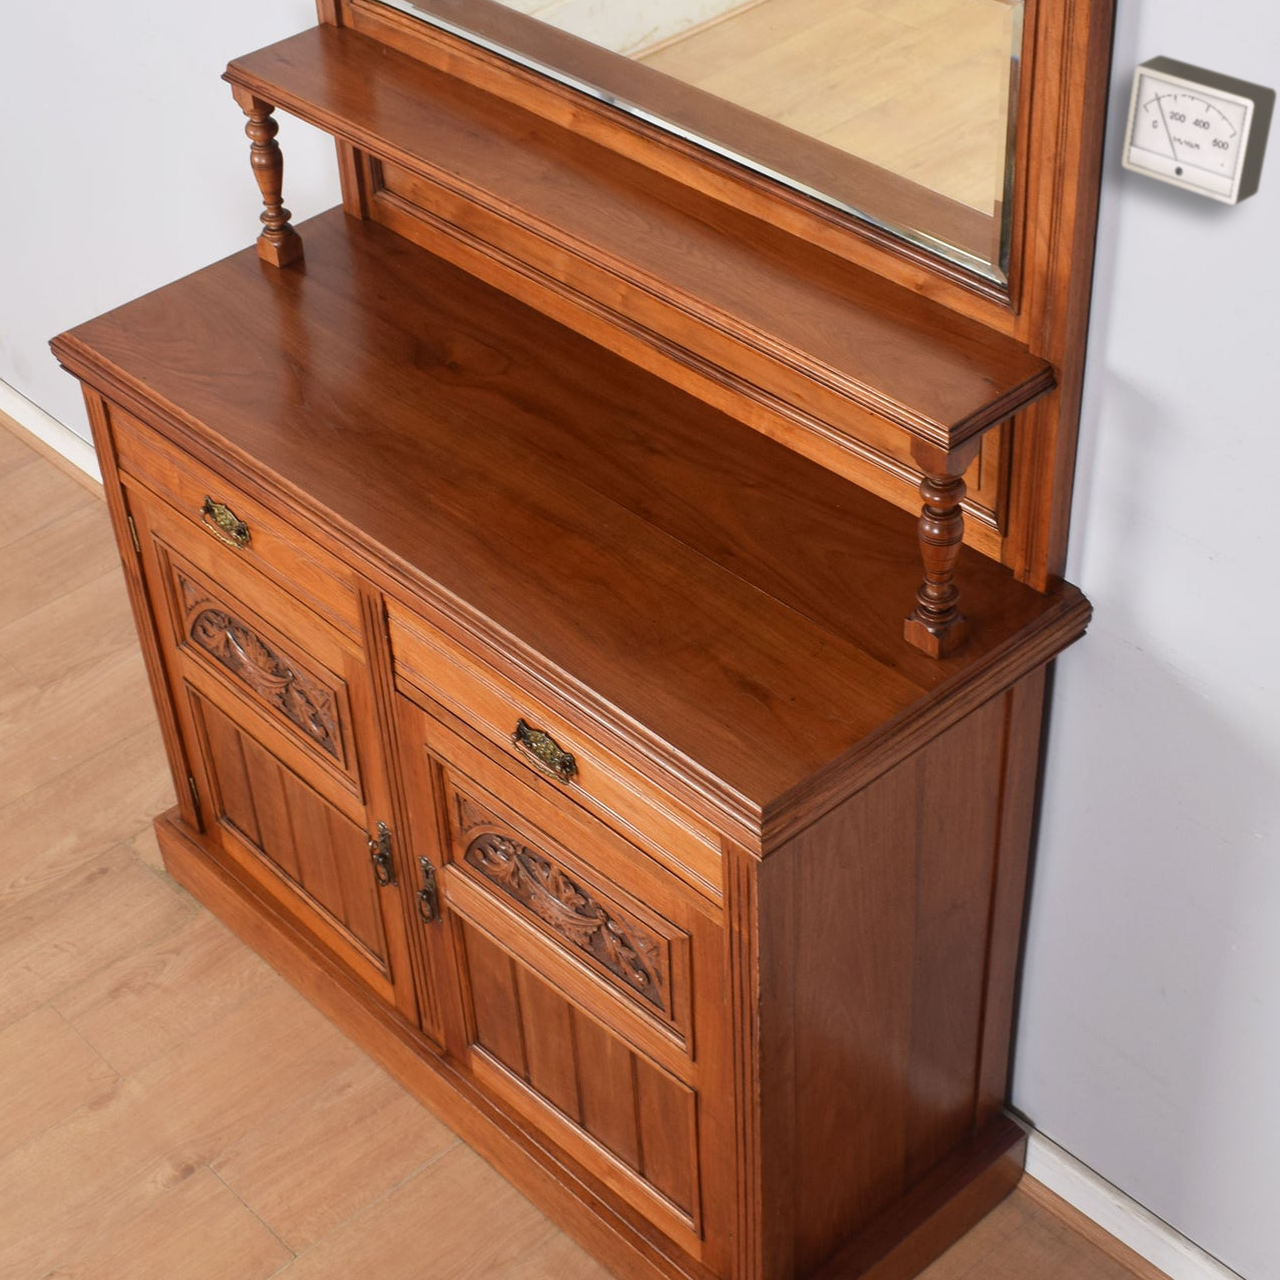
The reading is 100 mV
